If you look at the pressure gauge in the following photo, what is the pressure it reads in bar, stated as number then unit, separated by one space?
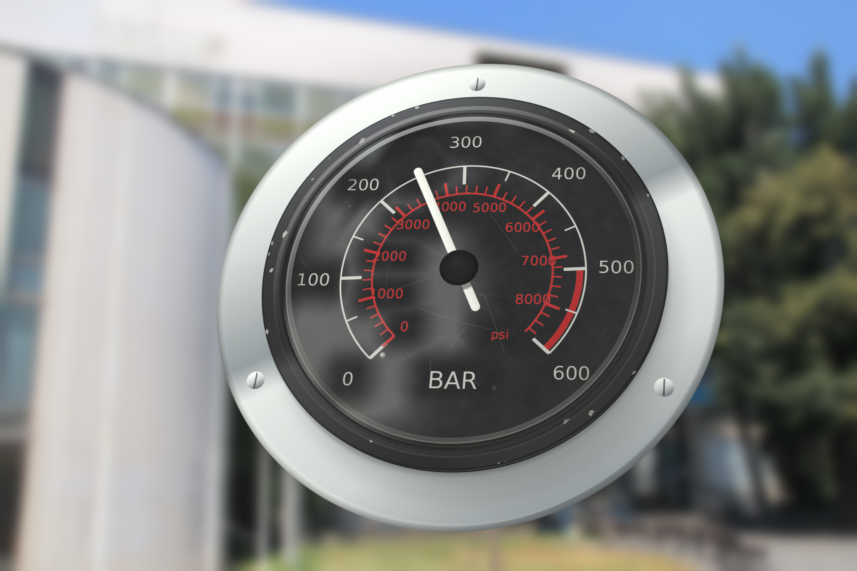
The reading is 250 bar
